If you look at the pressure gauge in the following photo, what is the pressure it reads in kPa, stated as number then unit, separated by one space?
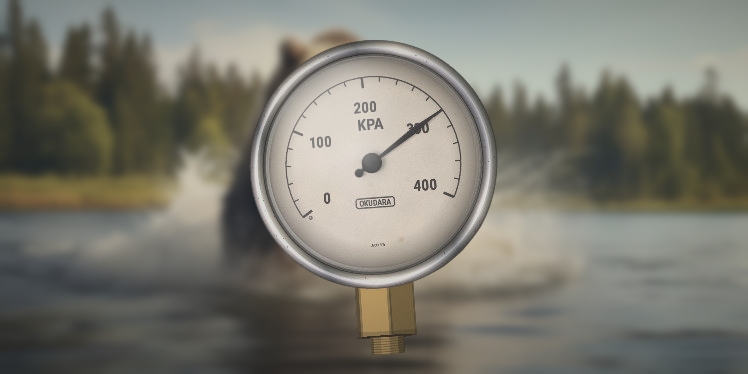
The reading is 300 kPa
